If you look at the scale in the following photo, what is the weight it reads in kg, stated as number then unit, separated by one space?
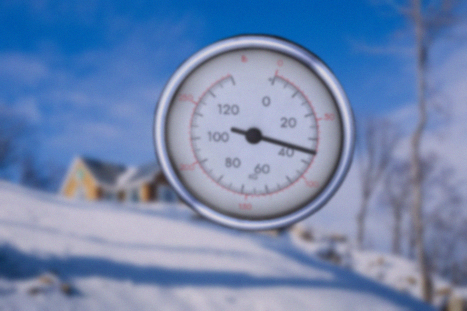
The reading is 35 kg
